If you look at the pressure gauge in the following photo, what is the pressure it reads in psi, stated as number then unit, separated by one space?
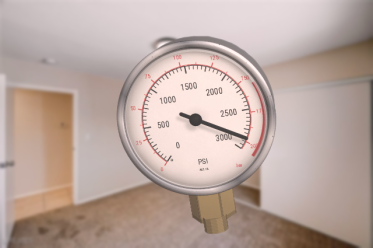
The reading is 2850 psi
